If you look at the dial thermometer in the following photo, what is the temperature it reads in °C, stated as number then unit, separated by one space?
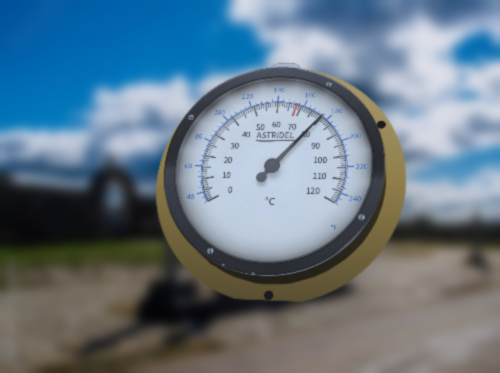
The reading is 80 °C
